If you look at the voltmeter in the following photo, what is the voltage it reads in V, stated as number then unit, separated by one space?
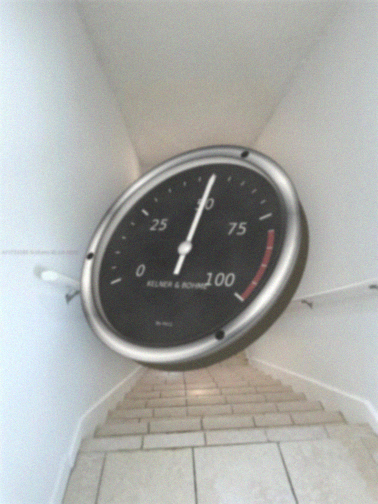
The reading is 50 V
